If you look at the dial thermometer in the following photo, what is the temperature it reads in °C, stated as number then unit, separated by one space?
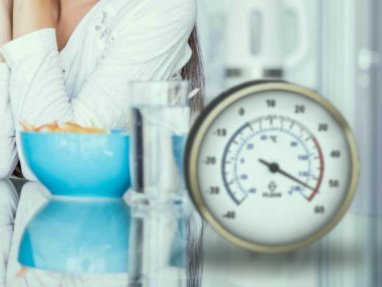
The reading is 55 °C
